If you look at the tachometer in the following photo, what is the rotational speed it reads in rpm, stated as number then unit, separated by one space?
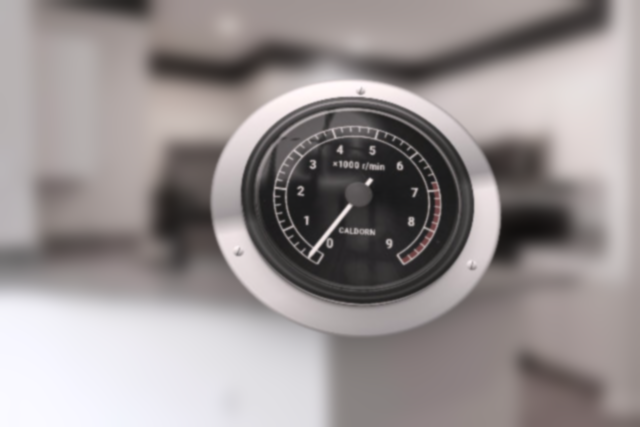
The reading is 200 rpm
